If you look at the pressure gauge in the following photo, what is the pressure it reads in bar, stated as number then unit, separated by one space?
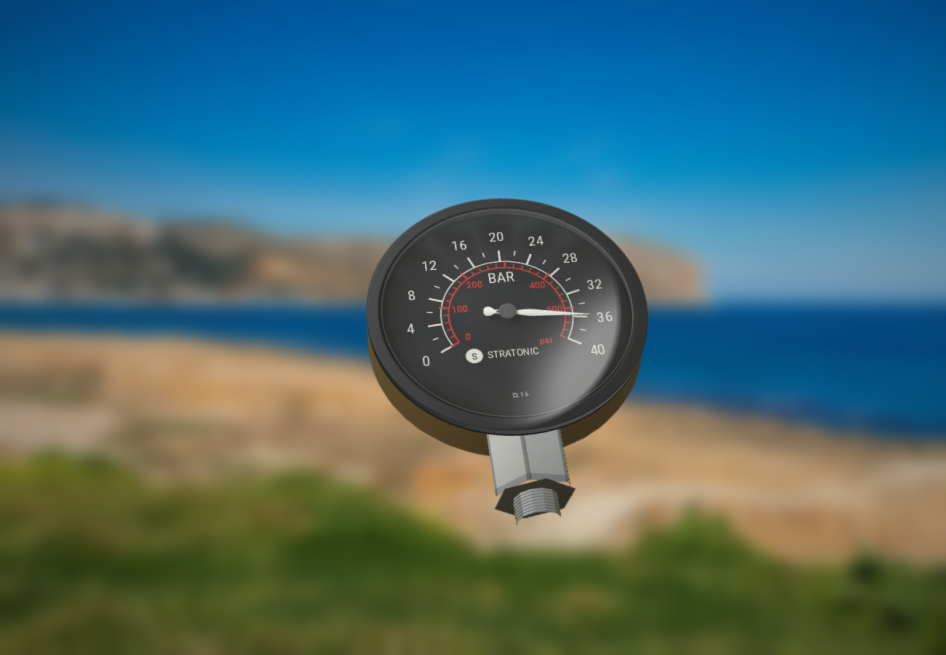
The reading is 36 bar
